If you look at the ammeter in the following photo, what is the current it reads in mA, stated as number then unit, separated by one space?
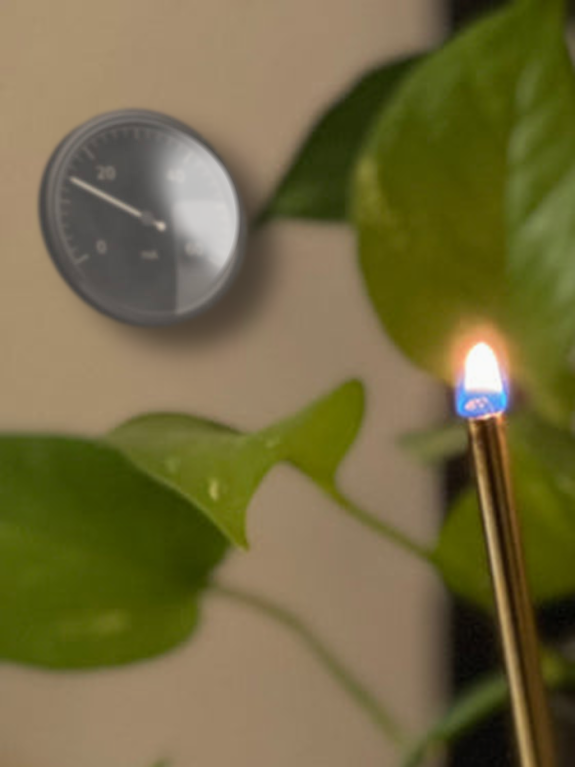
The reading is 14 mA
